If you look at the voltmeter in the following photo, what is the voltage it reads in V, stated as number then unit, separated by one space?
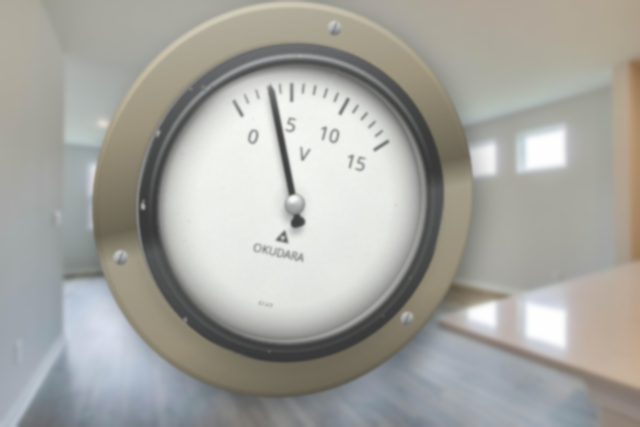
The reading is 3 V
